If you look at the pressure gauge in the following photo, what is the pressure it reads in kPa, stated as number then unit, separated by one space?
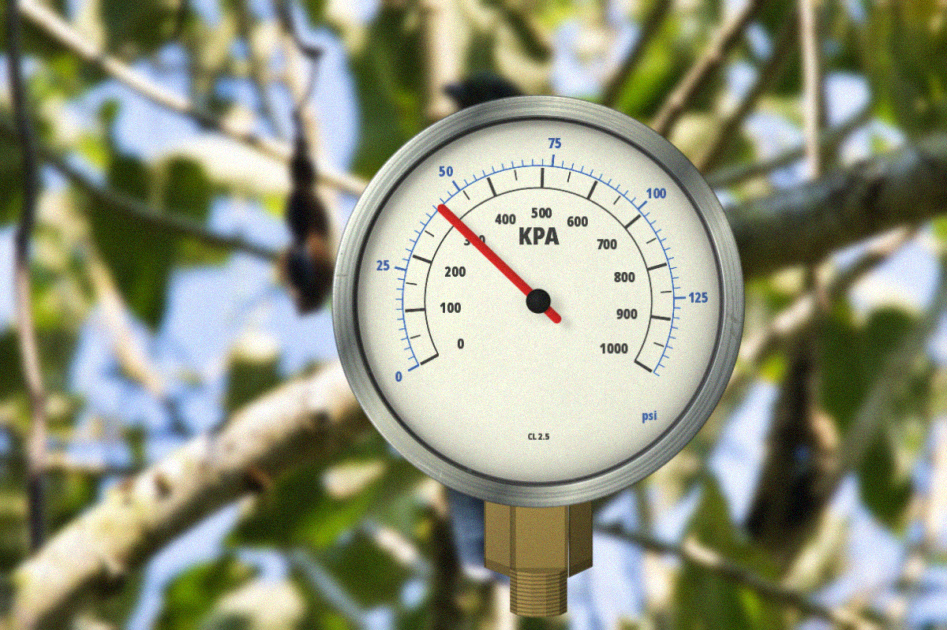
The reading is 300 kPa
